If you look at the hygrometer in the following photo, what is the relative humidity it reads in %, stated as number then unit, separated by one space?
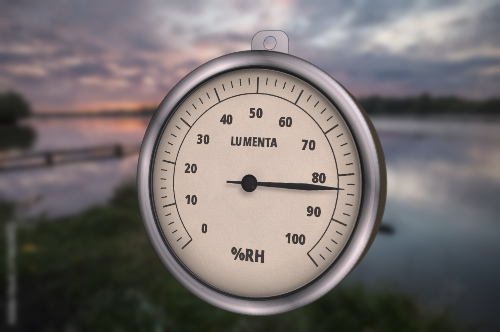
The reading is 83 %
